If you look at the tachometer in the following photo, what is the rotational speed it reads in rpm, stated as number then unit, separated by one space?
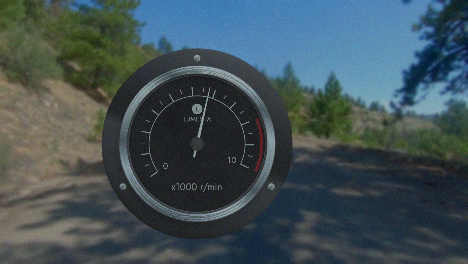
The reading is 5750 rpm
